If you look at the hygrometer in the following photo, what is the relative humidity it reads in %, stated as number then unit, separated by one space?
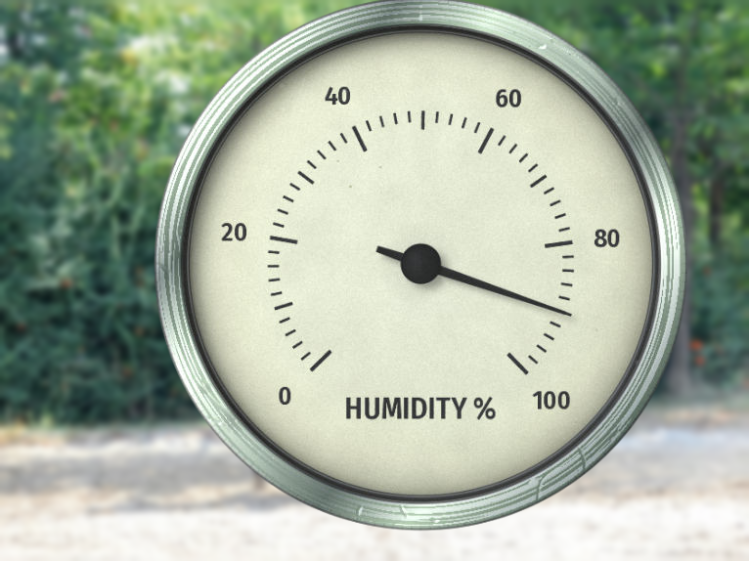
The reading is 90 %
